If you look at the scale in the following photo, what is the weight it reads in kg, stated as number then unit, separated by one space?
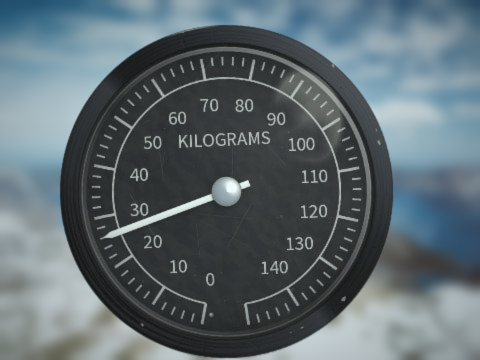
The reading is 26 kg
